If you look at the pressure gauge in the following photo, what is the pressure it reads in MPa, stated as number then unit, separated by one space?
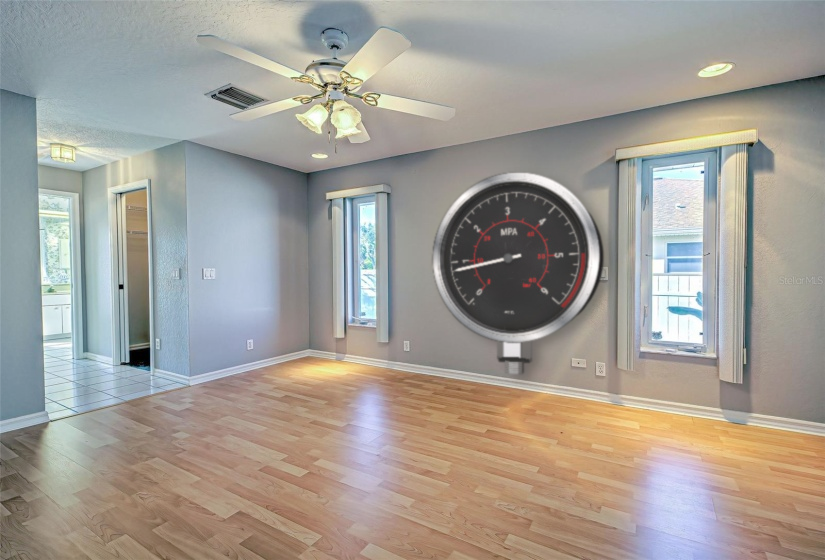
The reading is 0.8 MPa
